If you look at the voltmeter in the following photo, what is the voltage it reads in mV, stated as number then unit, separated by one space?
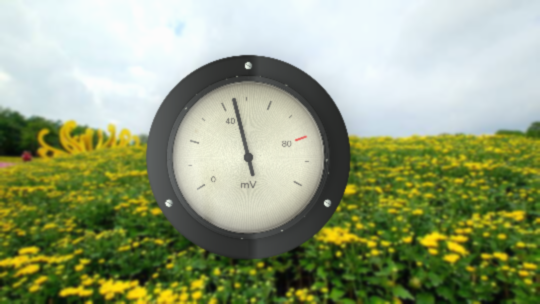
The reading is 45 mV
